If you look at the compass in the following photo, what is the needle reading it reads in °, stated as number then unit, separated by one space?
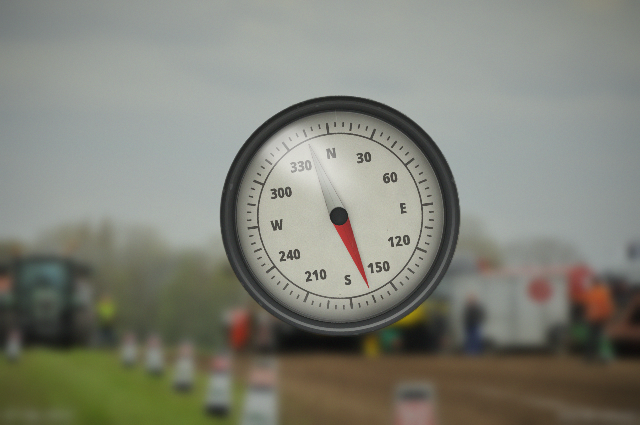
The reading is 165 °
